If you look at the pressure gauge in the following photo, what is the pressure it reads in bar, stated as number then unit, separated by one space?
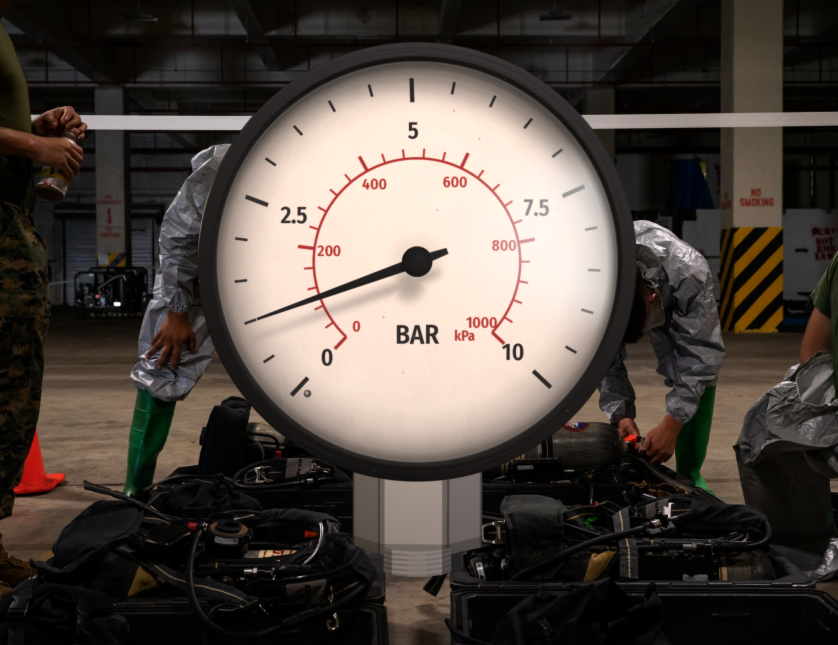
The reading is 1 bar
